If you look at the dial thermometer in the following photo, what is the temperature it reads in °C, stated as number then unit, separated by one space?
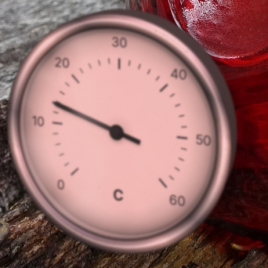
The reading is 14 °C
